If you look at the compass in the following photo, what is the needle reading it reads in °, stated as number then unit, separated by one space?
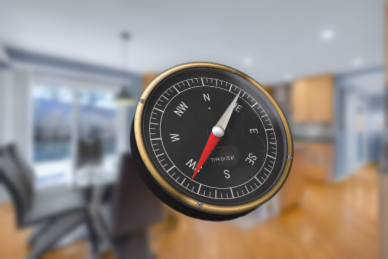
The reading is 220 °
